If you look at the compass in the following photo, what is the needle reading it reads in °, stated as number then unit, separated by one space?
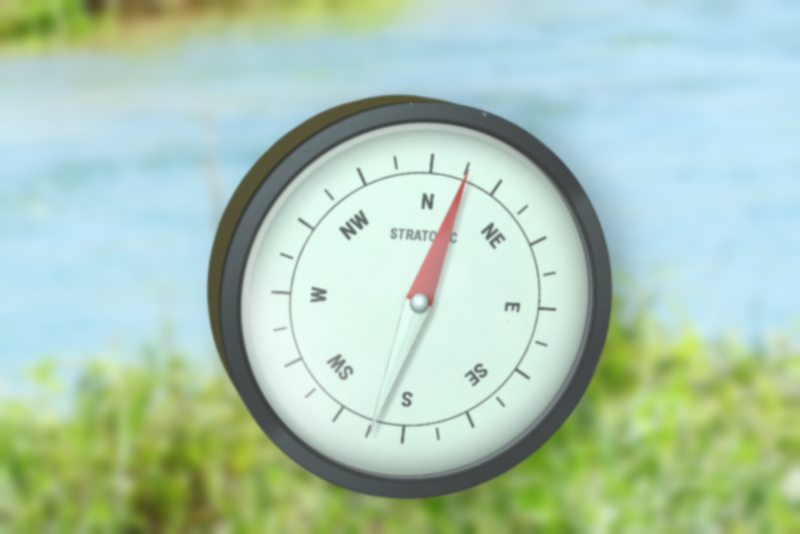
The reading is 15 °
